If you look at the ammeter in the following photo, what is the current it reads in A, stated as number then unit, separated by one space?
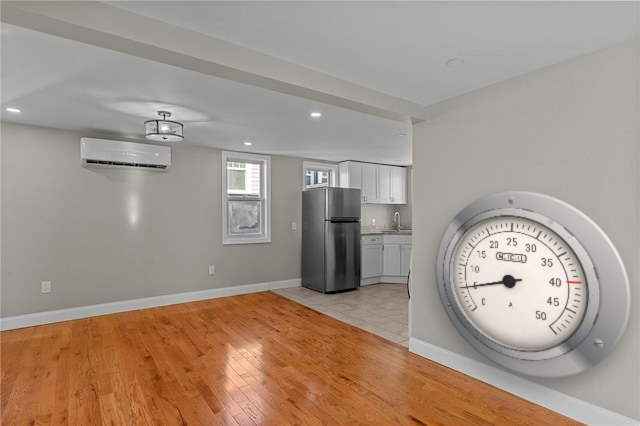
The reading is 5 A
